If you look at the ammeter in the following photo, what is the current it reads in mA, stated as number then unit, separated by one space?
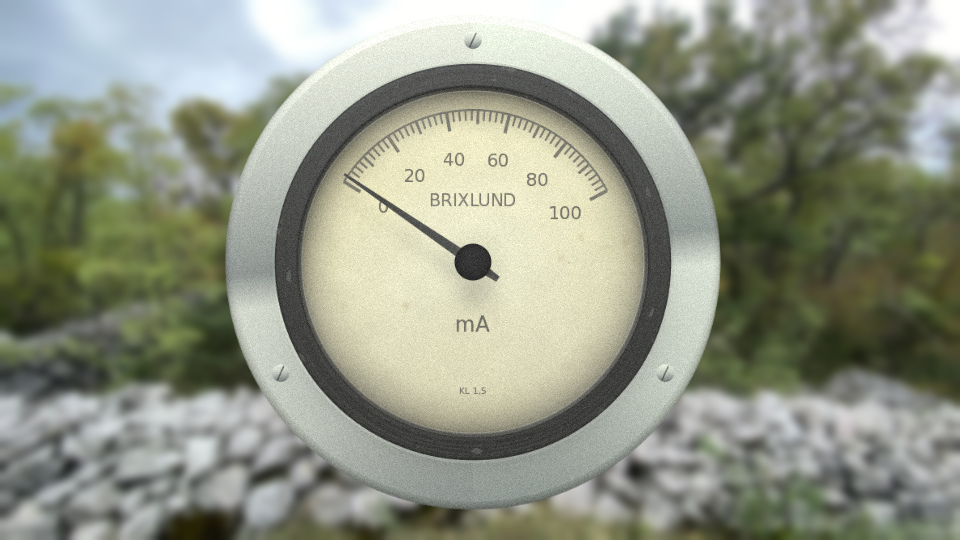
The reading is 2 mA
